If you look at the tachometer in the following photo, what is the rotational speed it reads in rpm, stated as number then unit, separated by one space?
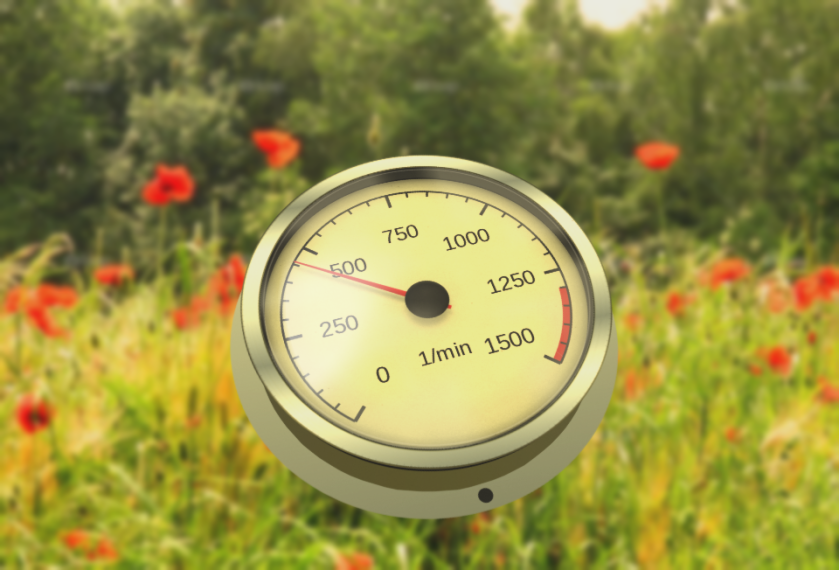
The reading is 450 rpm
